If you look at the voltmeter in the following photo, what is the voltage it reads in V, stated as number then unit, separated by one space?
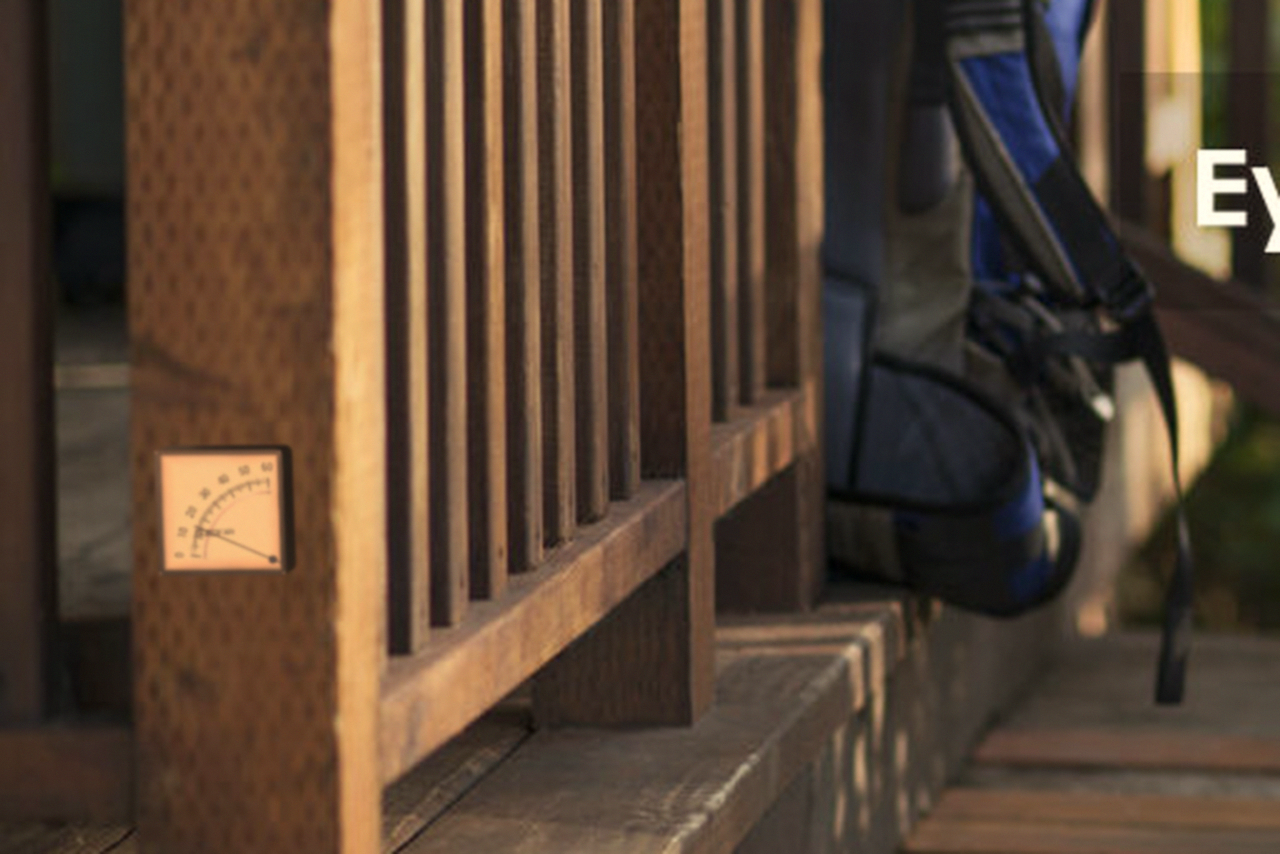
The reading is 15 V
